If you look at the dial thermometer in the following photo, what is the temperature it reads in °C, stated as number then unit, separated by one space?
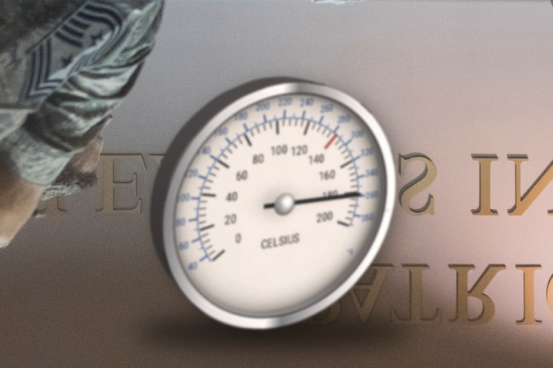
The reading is 180 °C
